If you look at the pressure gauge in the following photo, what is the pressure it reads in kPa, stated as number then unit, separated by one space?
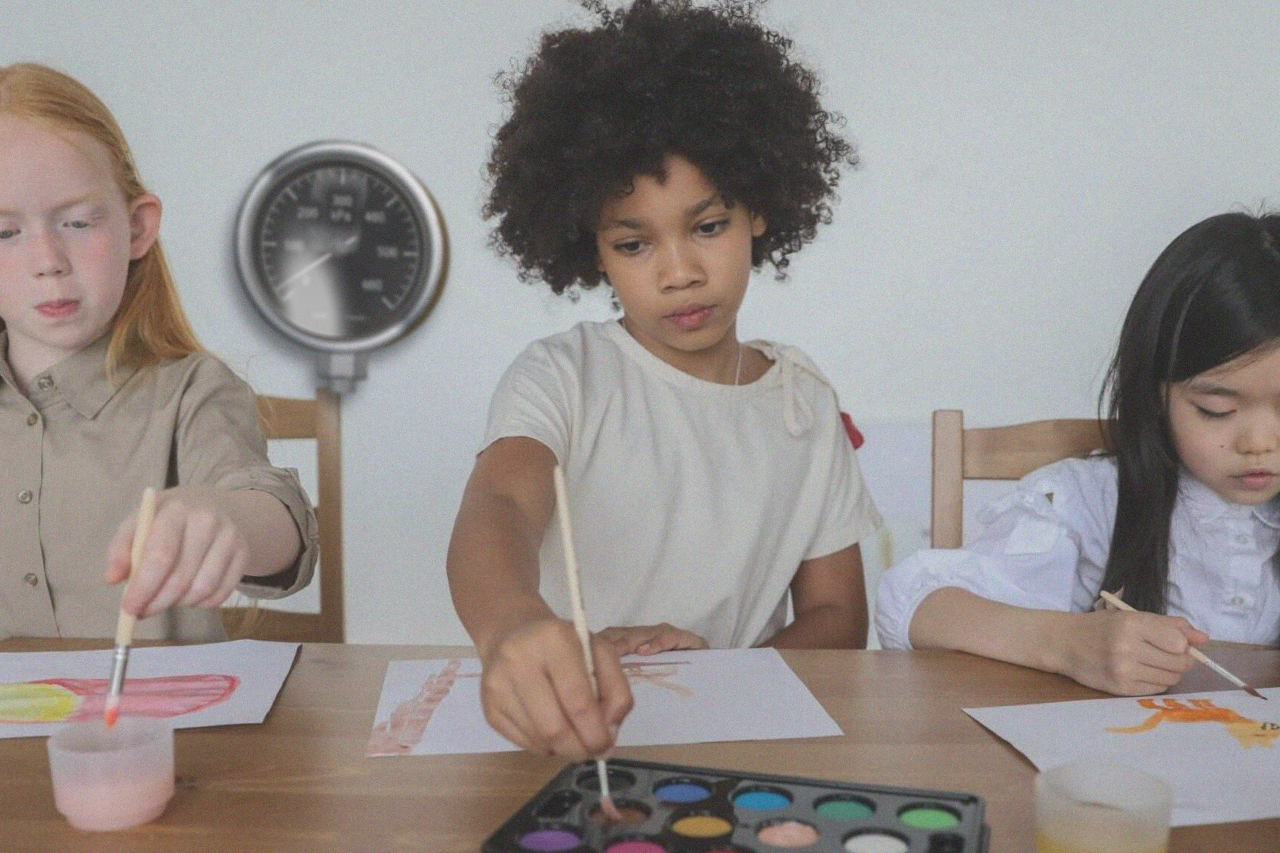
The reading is 20 kPa
